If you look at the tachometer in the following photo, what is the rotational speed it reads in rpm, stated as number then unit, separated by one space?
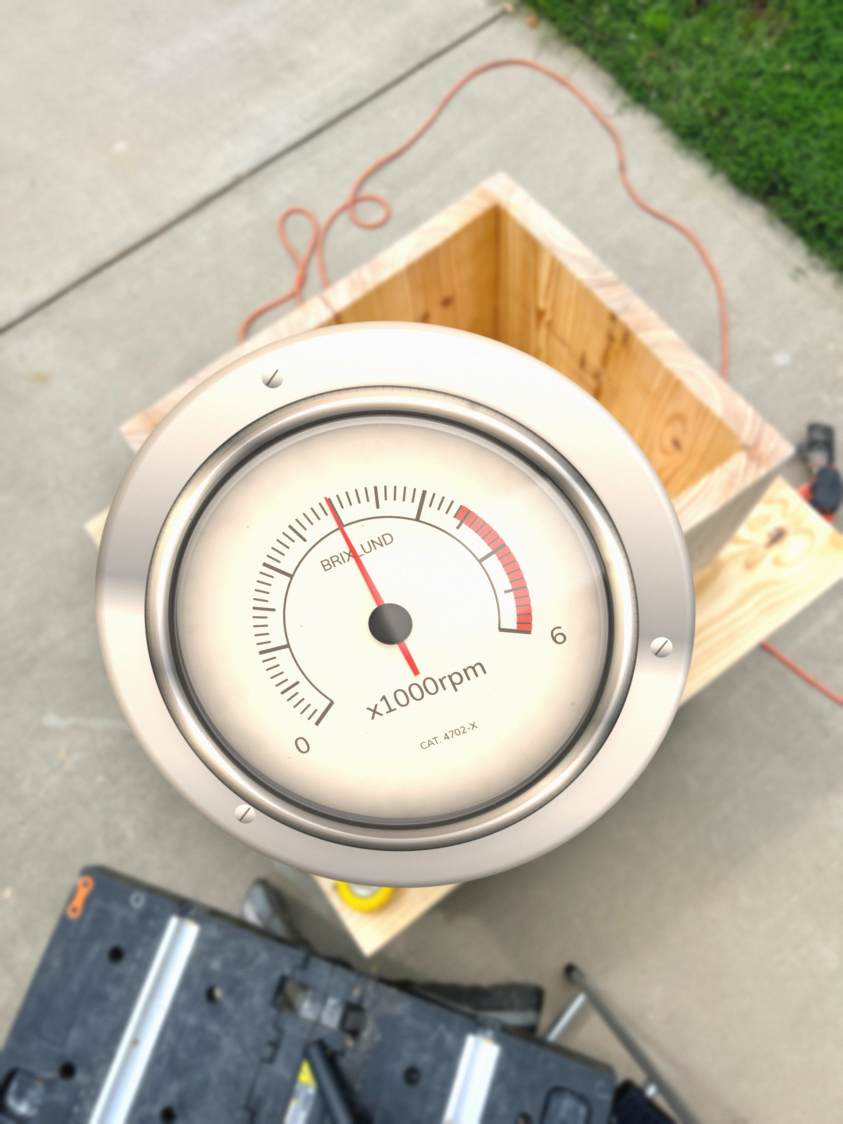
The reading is 3000 rpm
